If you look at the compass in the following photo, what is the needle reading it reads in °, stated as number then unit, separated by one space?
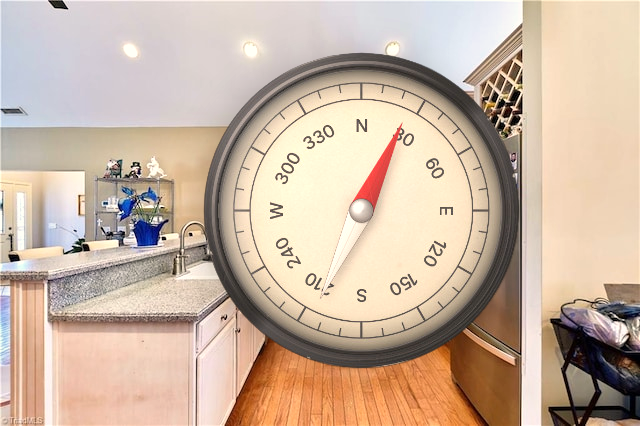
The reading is 25 °
